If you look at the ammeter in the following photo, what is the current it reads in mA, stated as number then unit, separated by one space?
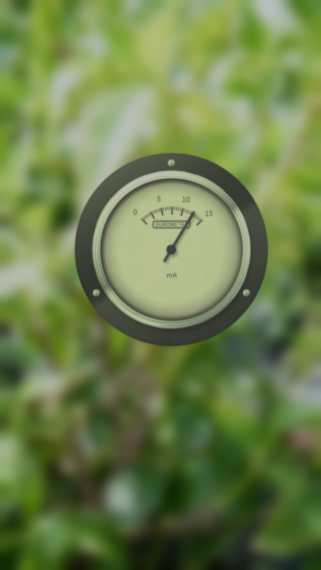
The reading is 12.5 mA
